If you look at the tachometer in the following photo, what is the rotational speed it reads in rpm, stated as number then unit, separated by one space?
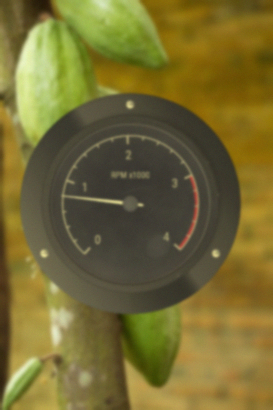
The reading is 800 rpm
